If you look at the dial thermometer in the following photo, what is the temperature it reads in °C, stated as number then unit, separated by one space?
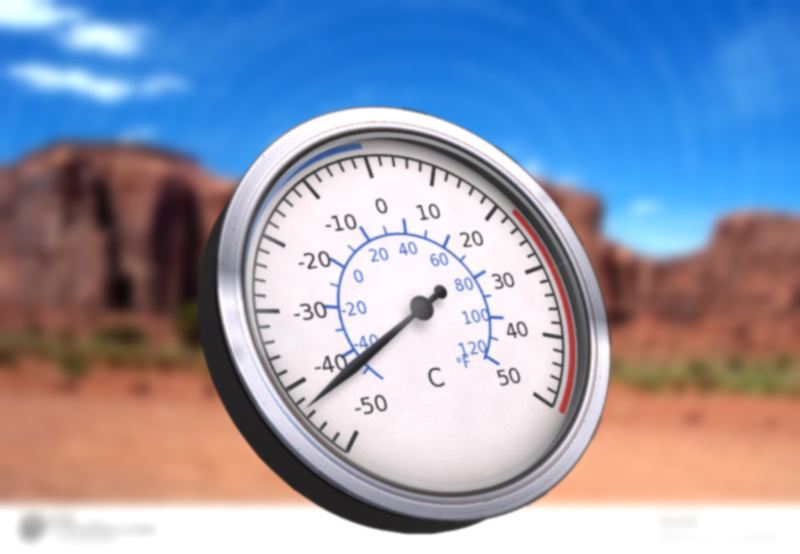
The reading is -43 °C
